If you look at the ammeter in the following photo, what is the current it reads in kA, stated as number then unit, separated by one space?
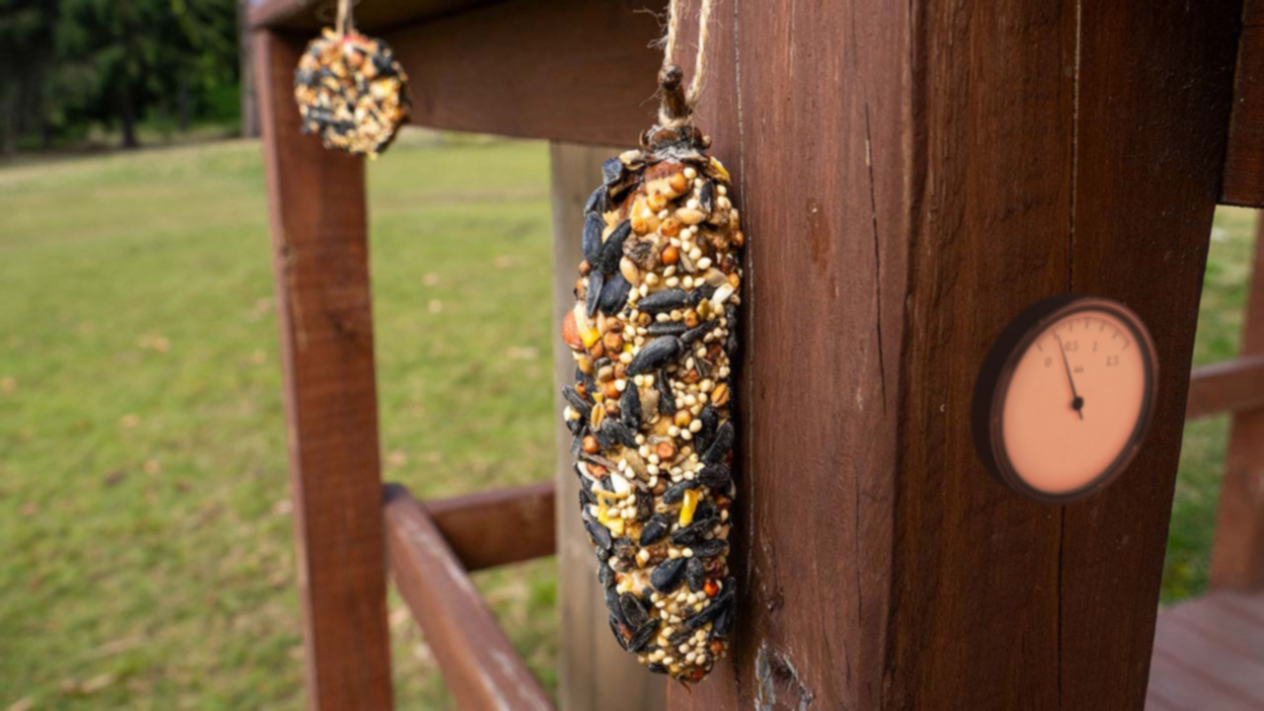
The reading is 0.25 kA
